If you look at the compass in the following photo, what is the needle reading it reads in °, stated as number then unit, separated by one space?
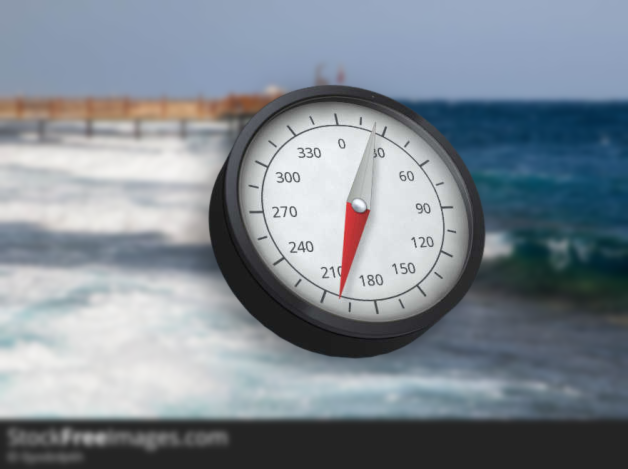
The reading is 202.5 °
